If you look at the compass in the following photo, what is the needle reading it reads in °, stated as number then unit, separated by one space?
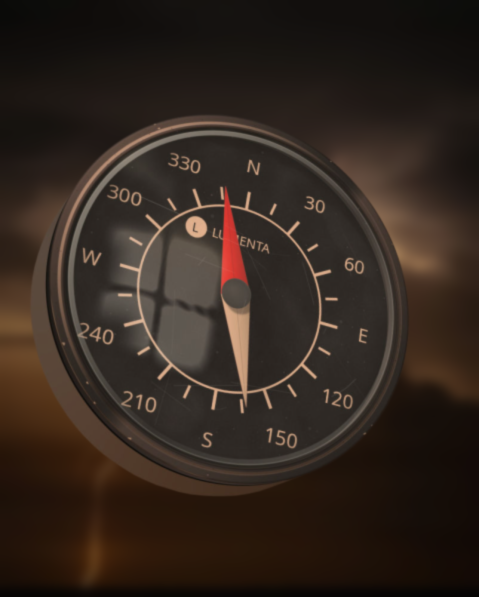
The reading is 345 °
